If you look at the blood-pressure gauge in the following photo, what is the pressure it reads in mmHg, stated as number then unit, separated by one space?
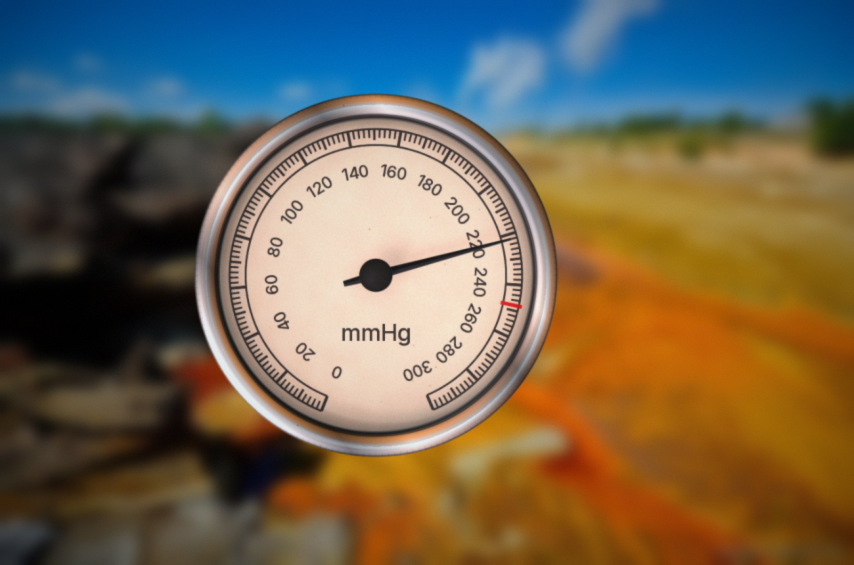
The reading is 222 mmHg
